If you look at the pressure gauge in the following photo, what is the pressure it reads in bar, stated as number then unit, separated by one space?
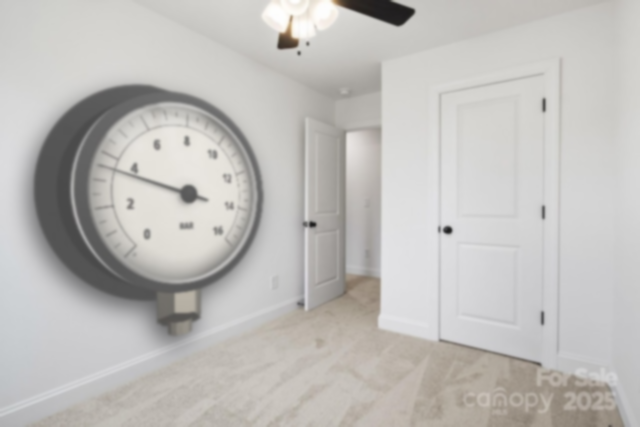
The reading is 3.5 bar
